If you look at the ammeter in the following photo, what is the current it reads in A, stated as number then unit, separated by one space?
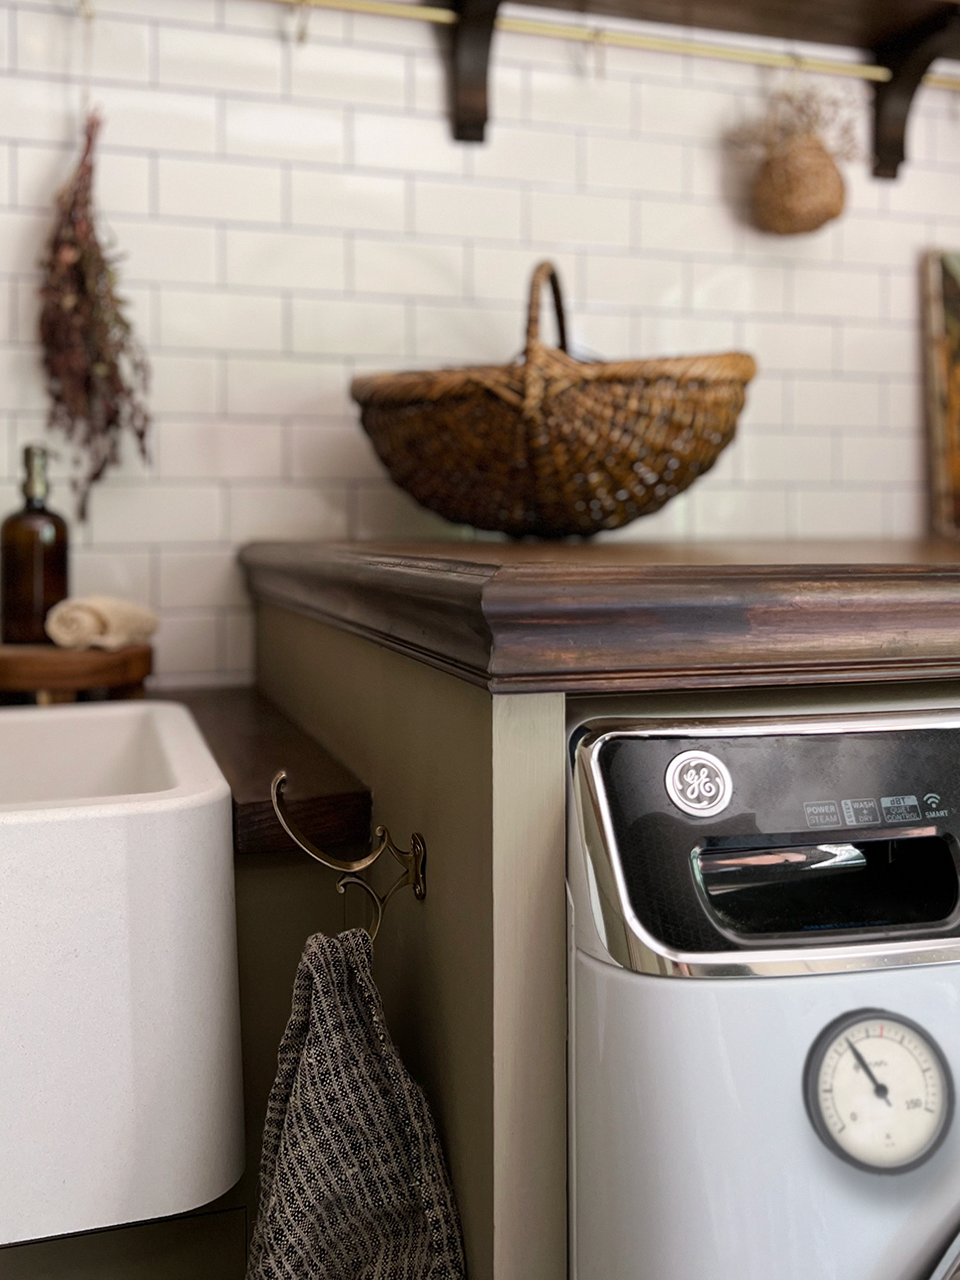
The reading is 60 A
